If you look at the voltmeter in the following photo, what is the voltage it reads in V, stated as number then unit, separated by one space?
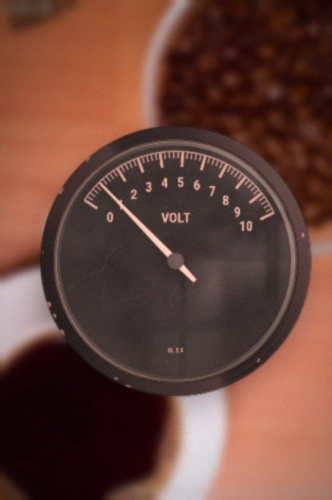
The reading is 1 V
